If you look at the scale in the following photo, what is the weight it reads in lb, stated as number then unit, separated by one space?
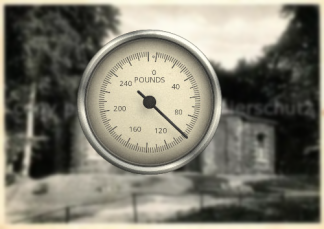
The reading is 100 lb
